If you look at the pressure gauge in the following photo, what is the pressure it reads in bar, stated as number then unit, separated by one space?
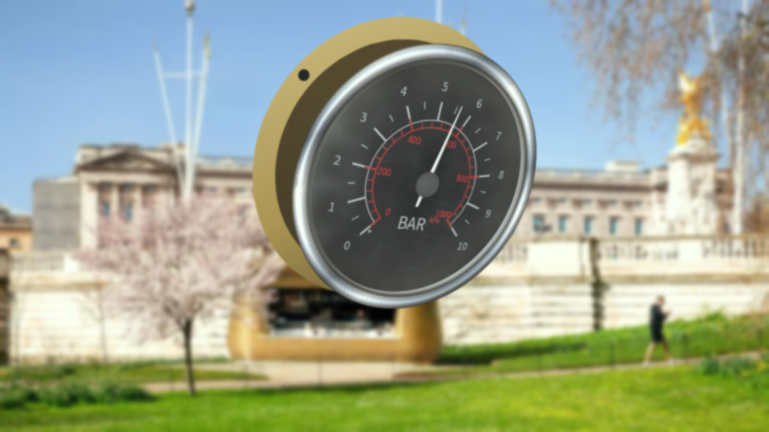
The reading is 5.5 bar
